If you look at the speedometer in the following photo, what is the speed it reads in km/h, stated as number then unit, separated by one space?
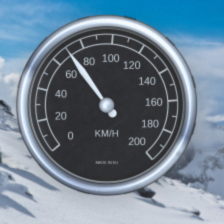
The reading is 70 km/h
